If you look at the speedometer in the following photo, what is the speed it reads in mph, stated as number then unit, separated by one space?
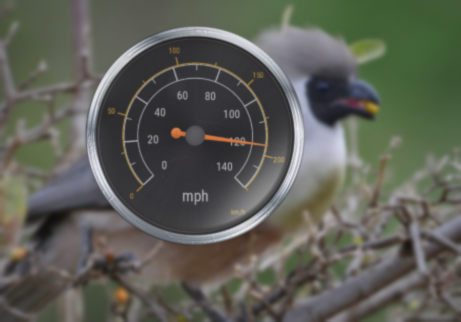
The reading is 120 mph
